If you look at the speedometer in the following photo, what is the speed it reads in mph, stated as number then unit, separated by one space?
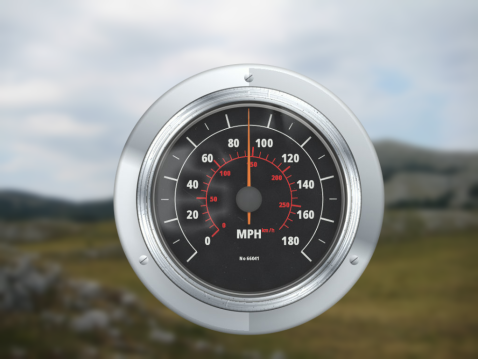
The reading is 90 mph
